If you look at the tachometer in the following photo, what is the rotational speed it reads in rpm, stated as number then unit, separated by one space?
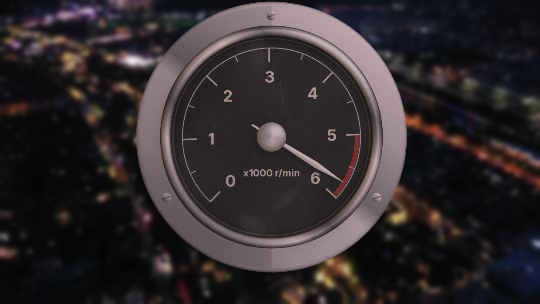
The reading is 5750 rpm
